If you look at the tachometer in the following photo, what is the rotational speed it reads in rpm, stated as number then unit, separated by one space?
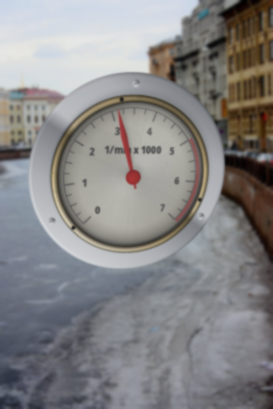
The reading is 3125 rpm
